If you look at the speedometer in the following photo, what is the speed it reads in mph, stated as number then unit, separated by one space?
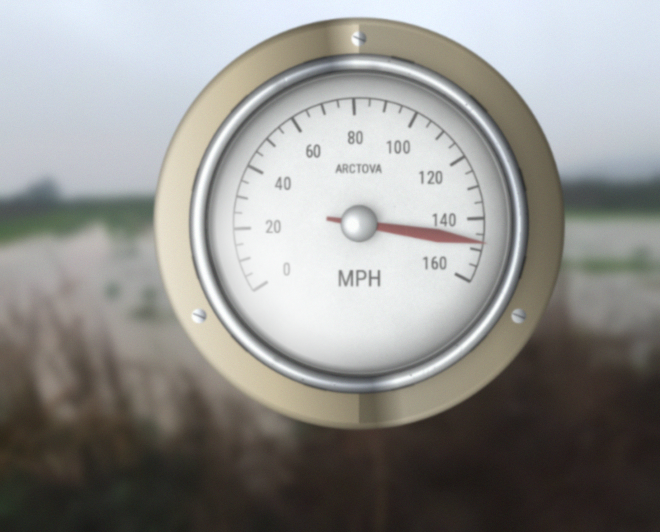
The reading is 147.5 mph
